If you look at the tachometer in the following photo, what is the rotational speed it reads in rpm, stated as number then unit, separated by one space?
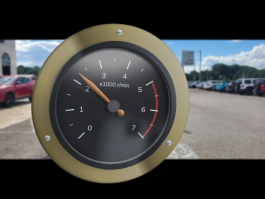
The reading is 2250 rpm
